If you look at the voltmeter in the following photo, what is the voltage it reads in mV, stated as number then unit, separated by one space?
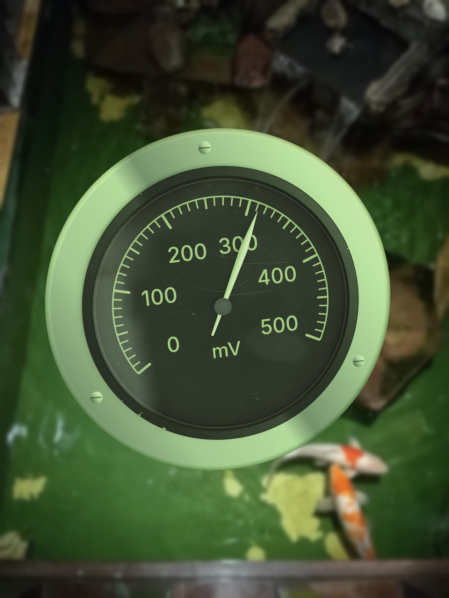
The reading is 310 mV
